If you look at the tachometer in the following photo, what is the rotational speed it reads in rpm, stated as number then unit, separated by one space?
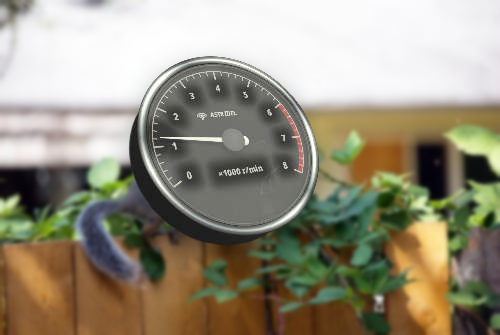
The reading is 1200 rpm
